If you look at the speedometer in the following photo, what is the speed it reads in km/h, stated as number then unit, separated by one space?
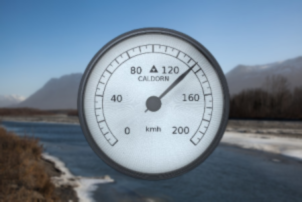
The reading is 135 km/h
